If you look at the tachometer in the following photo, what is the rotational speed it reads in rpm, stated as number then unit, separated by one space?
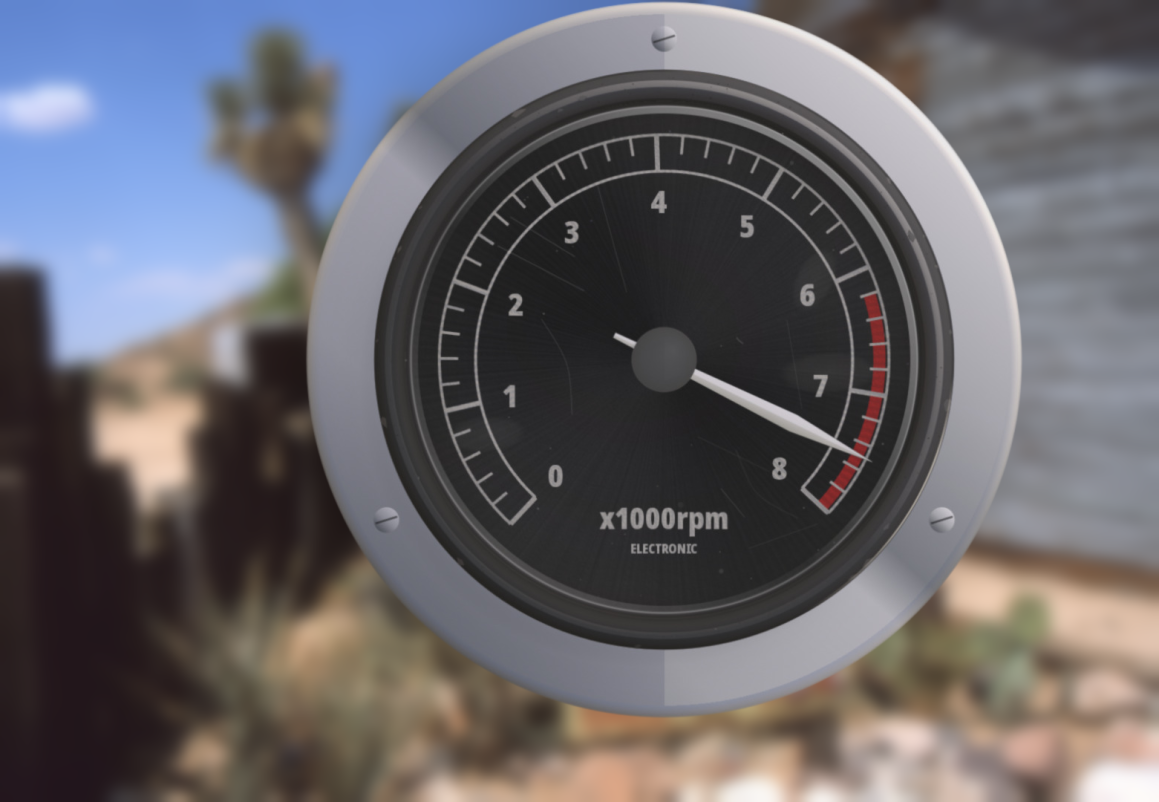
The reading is 7500 rpm
